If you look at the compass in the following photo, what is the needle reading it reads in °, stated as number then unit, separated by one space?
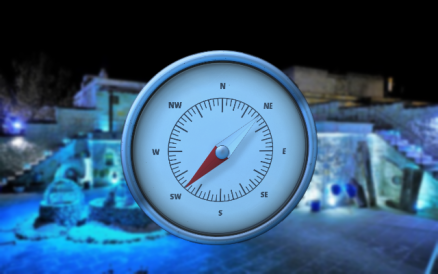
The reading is 225 °
